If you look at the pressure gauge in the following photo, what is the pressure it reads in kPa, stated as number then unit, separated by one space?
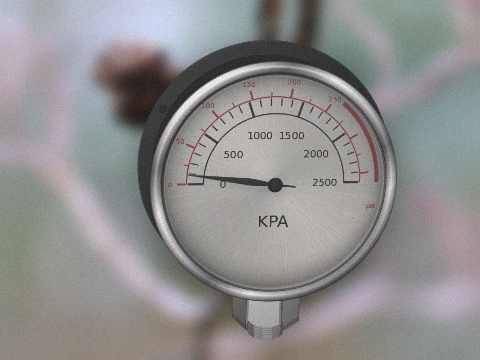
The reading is 100 kPa
